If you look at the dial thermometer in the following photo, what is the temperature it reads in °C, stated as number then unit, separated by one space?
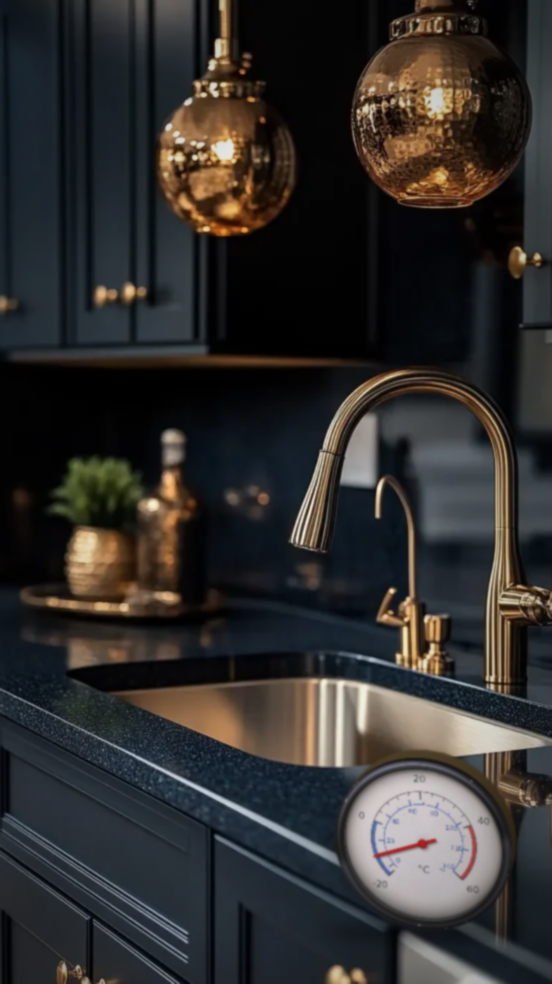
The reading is -12 °C
